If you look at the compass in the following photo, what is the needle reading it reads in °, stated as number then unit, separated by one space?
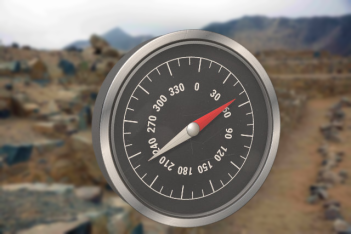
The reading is 50 °
